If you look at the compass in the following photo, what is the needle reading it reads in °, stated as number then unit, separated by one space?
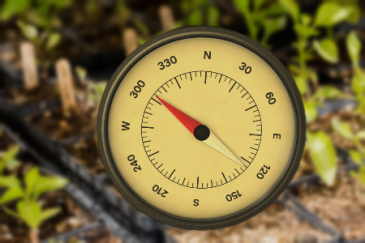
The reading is 305 °
